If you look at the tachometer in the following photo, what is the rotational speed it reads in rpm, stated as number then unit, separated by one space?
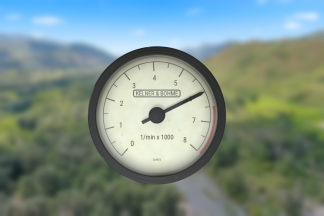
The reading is 6000 rpm
